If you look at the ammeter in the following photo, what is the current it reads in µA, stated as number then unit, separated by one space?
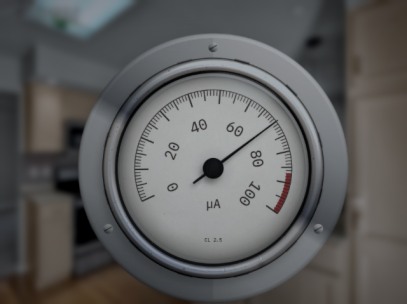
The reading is 70 µA
